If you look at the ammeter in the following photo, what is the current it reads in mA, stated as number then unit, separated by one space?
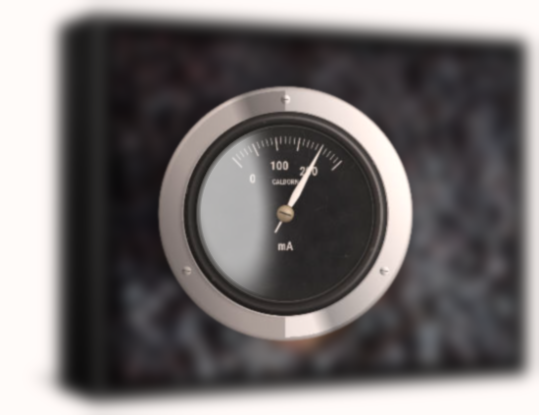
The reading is 200 mA
